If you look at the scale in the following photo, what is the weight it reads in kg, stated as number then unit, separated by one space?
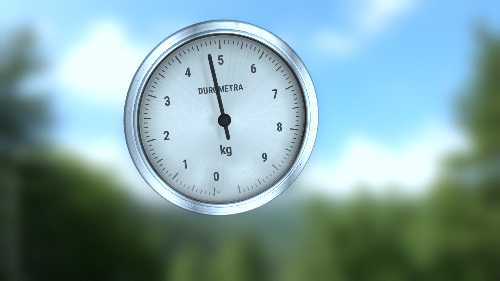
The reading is 4.7 kg
